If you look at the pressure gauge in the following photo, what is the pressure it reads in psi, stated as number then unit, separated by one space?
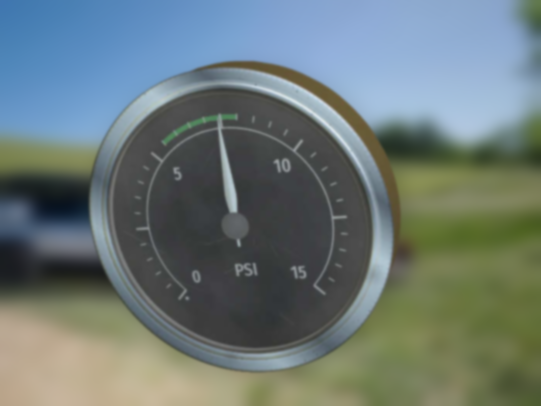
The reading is 7.5 psi
